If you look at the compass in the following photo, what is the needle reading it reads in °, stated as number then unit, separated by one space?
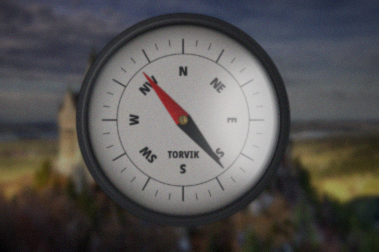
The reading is 320 °
